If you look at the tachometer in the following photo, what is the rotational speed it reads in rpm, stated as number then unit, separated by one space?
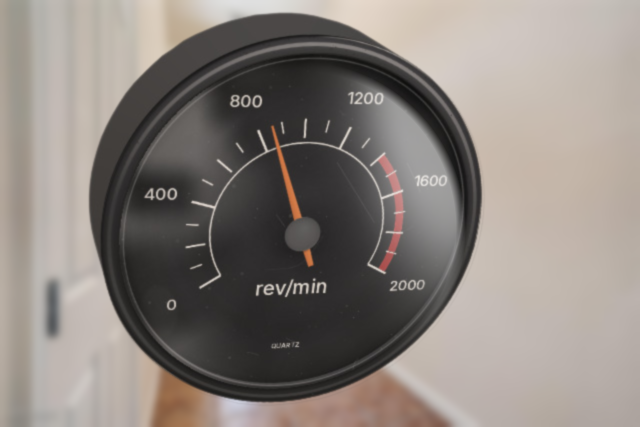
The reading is 850 rpm
